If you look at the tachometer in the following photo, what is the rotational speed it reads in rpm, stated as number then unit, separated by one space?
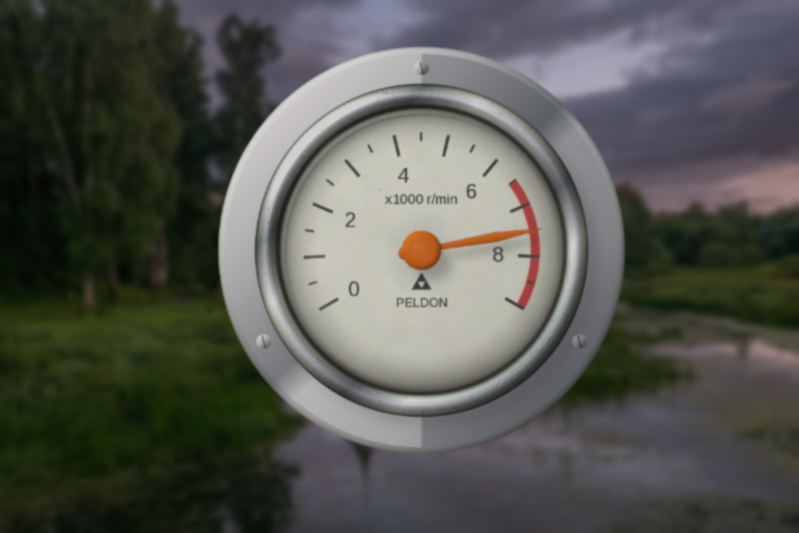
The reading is 7500 rpm
